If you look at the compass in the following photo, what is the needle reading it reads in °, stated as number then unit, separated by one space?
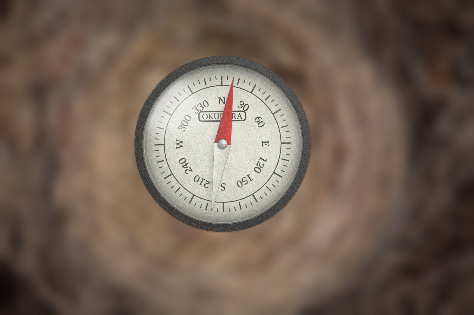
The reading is 10 °
